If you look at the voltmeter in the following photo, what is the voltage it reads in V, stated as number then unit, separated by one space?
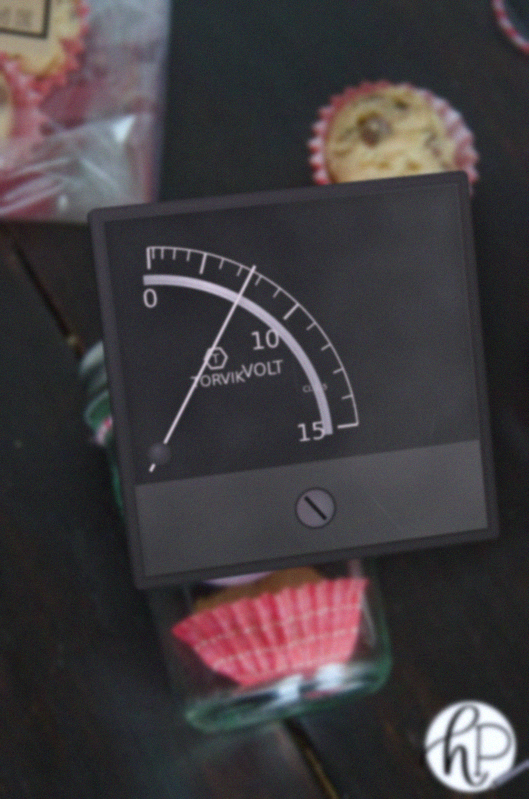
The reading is 7.5 V
